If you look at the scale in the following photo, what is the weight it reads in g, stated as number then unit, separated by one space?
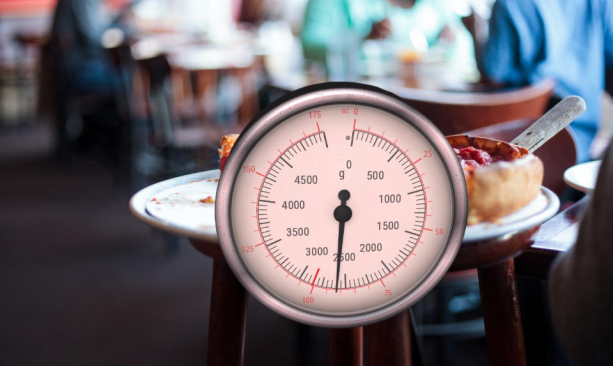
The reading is 2600 g
